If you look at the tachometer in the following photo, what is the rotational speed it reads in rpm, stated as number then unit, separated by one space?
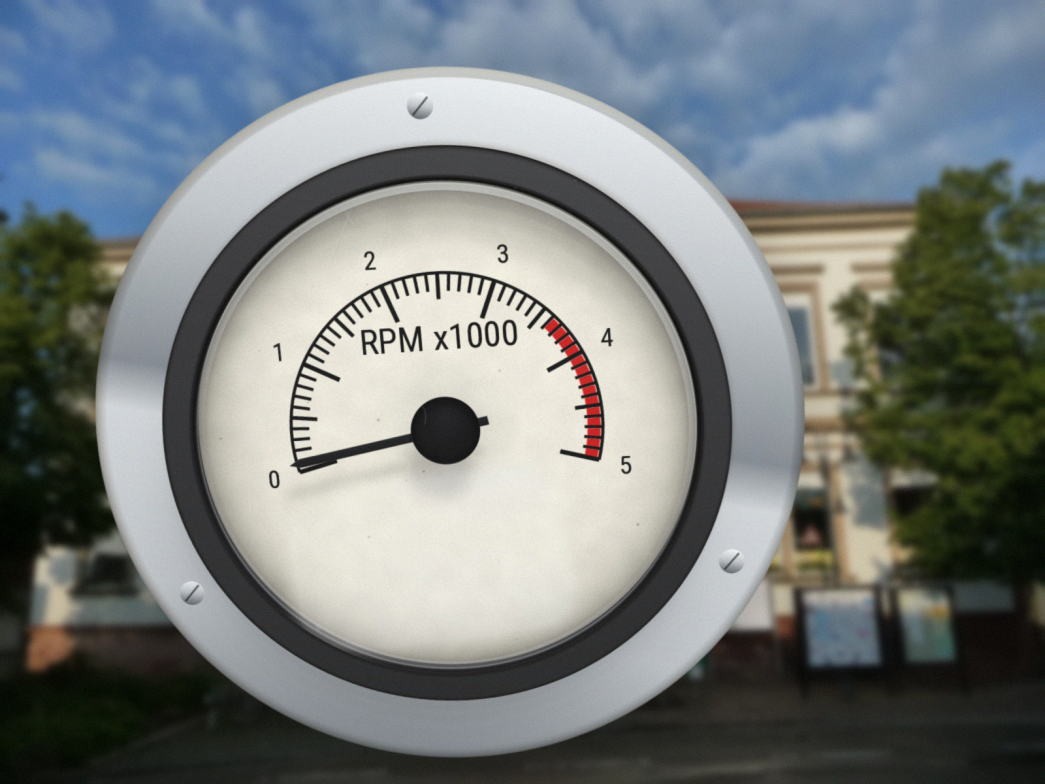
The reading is 100 rpm
